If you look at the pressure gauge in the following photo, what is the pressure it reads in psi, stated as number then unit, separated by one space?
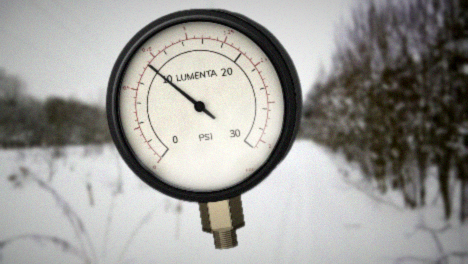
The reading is 10 psi
